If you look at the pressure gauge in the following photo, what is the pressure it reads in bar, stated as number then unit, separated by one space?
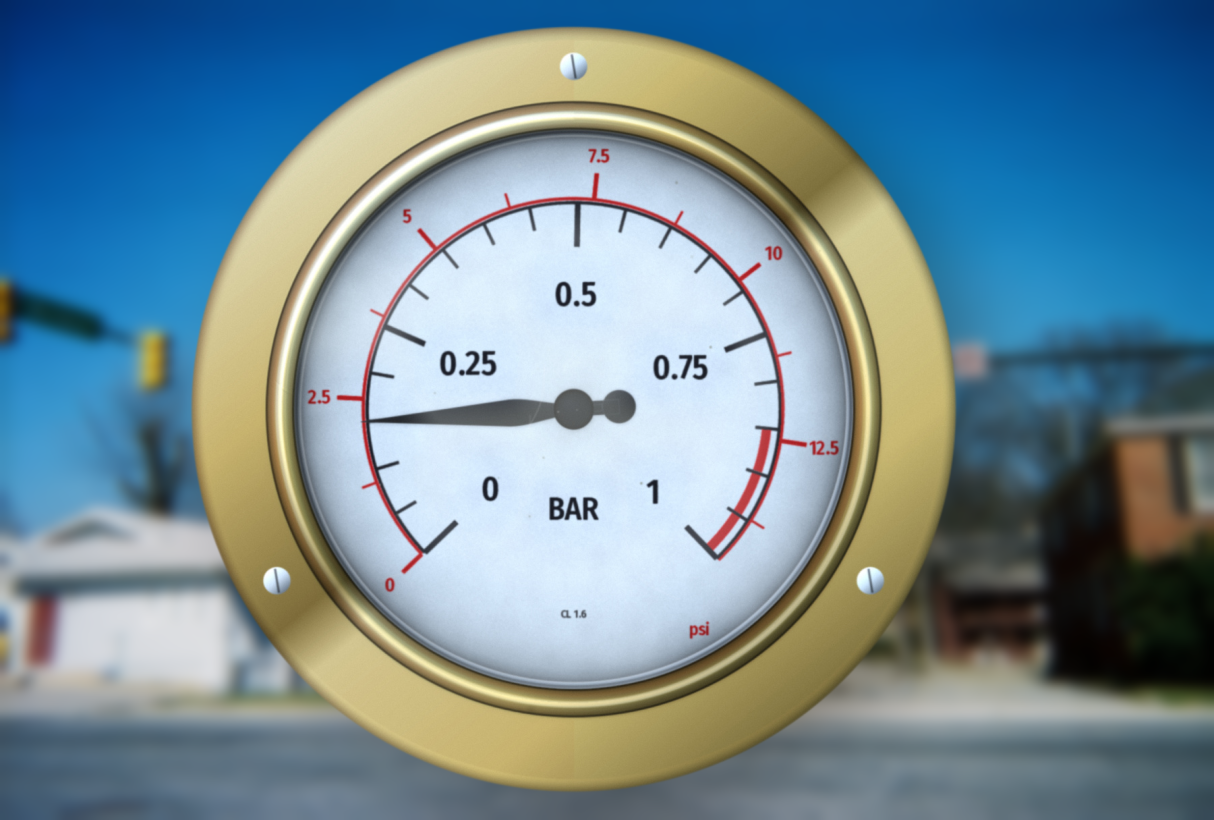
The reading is 0.15 bar
